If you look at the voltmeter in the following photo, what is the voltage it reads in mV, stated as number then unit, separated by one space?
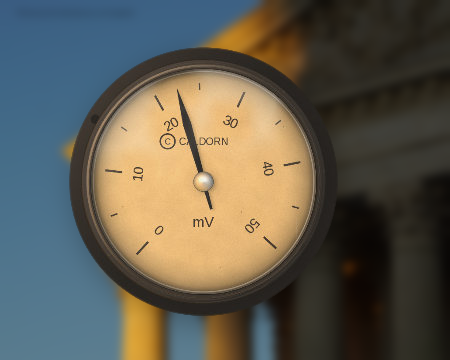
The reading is 22.5 mV
